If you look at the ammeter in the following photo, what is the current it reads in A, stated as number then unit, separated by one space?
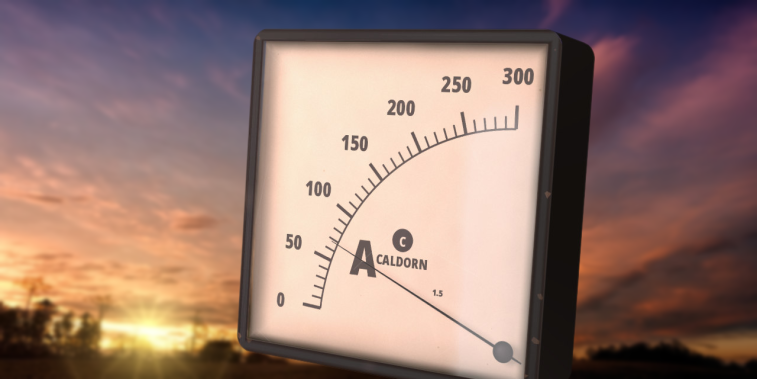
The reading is 70 A
